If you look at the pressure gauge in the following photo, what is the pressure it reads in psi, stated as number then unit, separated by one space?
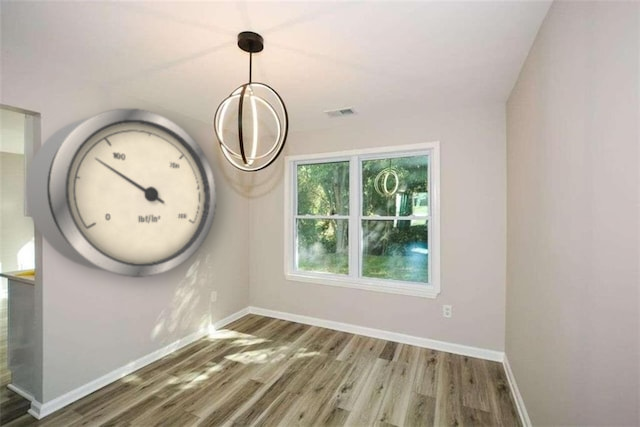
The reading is 75 psi
